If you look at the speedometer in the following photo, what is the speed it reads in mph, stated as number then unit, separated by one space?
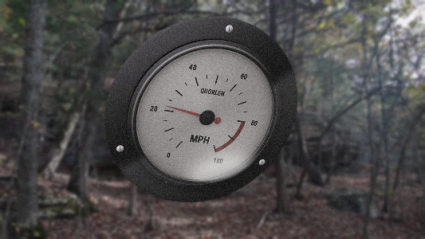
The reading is 22.5 mph
